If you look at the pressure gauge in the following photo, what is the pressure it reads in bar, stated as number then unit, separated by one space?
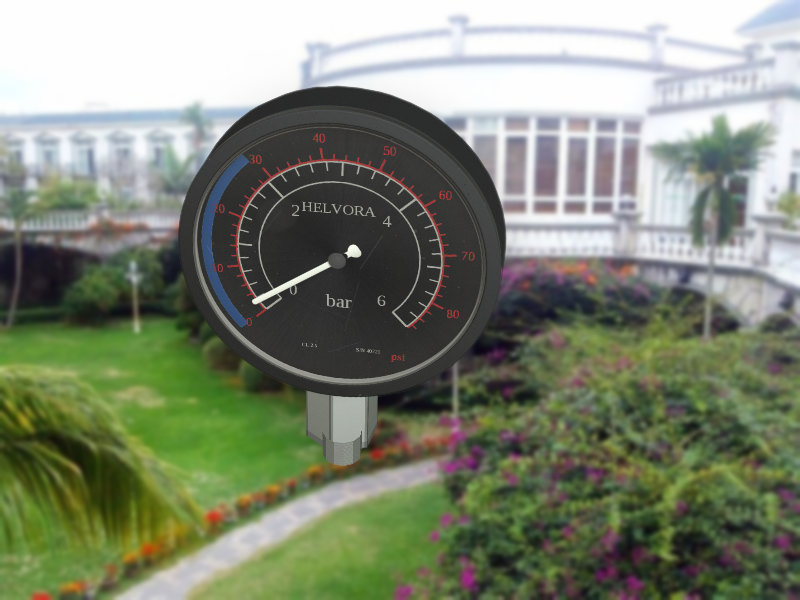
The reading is 0.2 bar
